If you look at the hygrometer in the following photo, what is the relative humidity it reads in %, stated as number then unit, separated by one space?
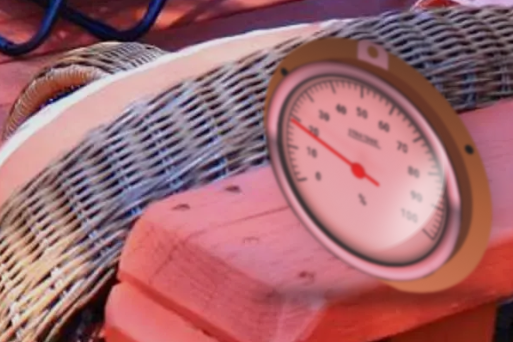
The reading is 20 %
